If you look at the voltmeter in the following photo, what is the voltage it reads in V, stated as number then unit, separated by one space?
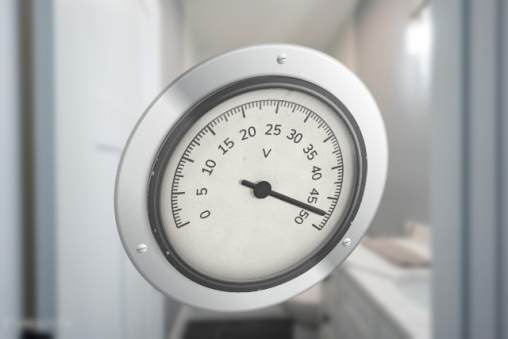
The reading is 47.5 V
